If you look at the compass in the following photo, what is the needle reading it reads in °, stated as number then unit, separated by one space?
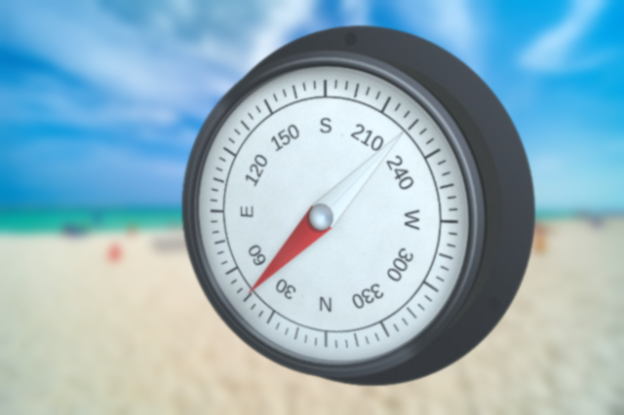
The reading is 45 °
